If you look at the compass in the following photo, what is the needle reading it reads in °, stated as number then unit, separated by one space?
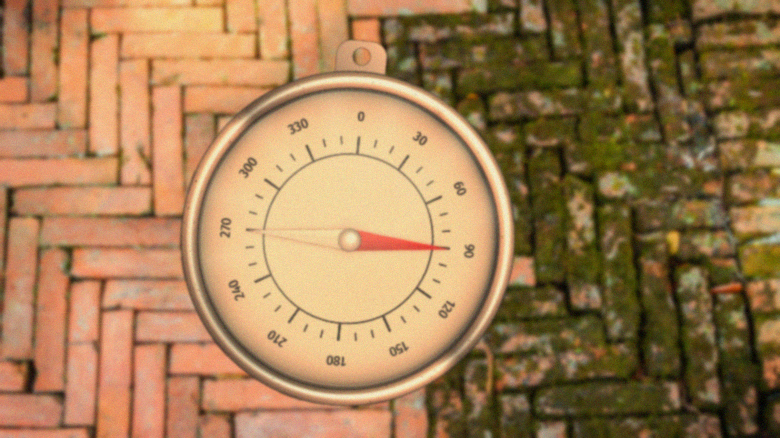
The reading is 90 °
